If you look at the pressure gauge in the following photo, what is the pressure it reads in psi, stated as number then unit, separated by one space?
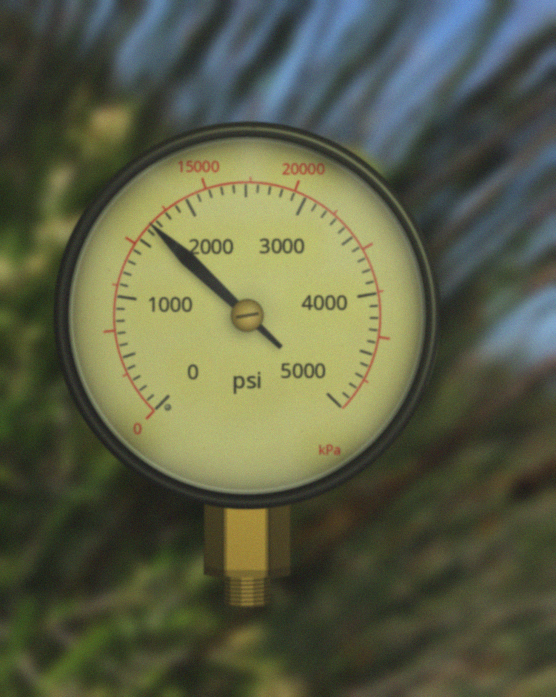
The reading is 1650 psi
